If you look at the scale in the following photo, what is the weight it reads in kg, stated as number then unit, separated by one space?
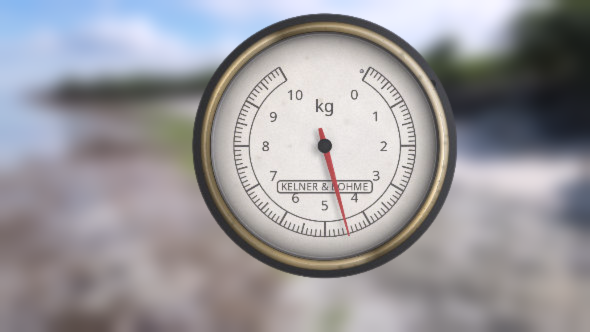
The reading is 4.5 kg
